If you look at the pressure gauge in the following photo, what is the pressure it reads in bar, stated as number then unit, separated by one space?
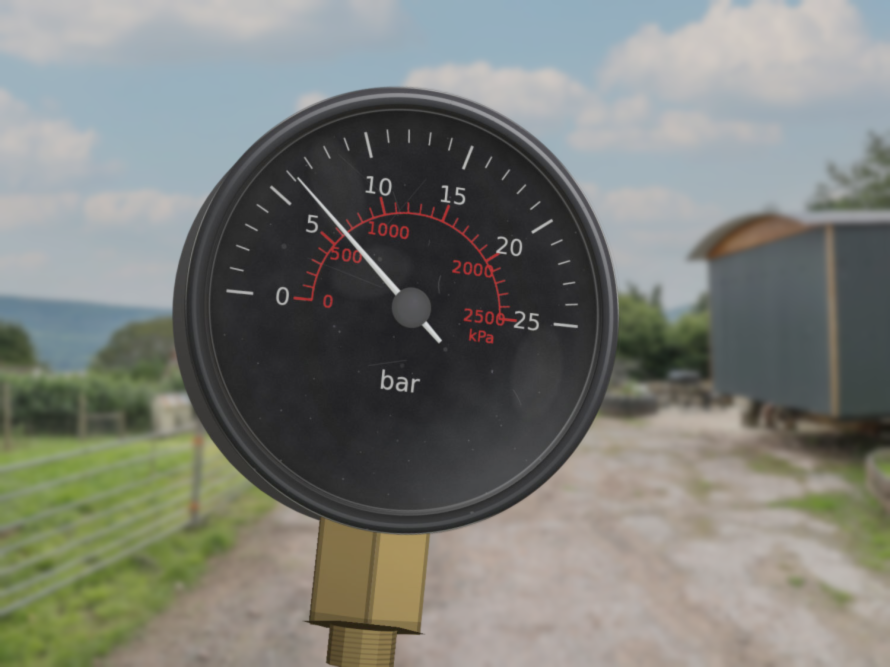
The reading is 6 bar
